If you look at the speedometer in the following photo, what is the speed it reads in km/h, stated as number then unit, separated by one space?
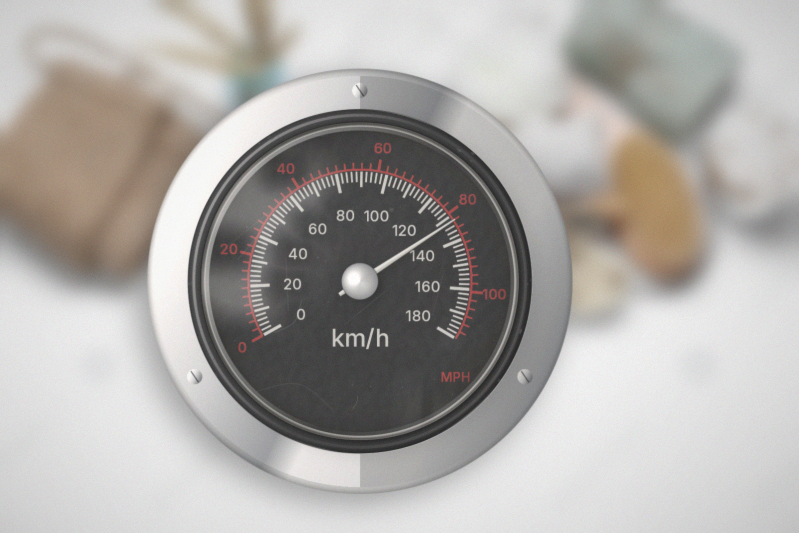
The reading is 132 km/h
